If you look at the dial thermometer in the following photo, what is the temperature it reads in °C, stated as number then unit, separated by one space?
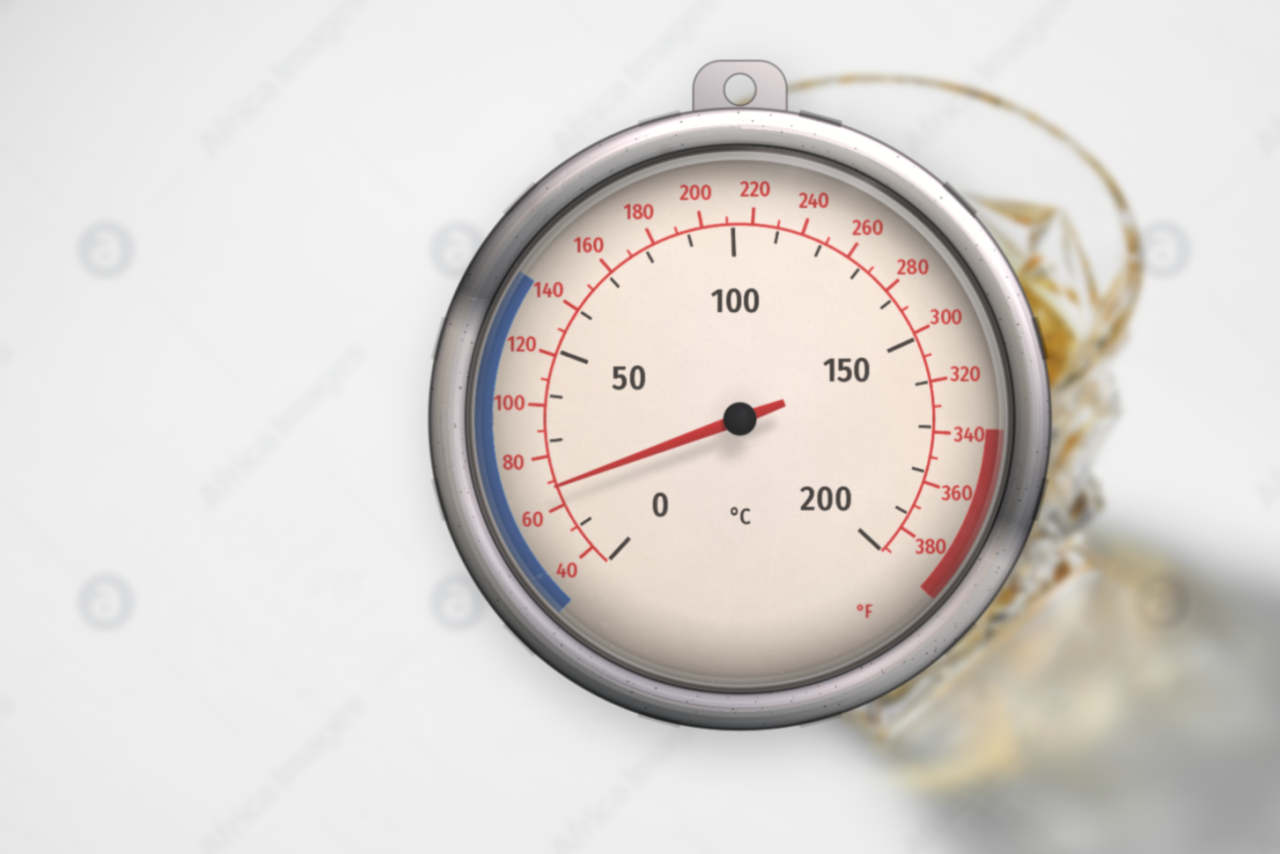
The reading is 20 °C
